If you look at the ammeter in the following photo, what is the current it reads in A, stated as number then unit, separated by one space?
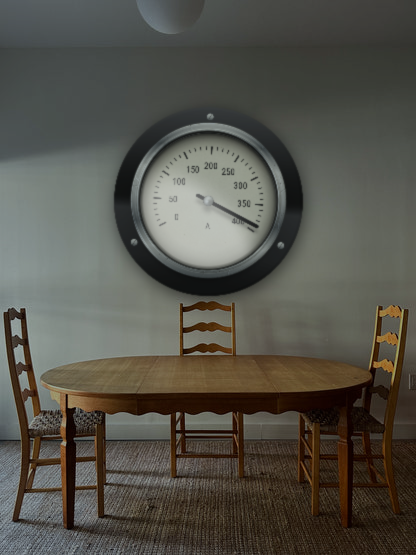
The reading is 390 A
